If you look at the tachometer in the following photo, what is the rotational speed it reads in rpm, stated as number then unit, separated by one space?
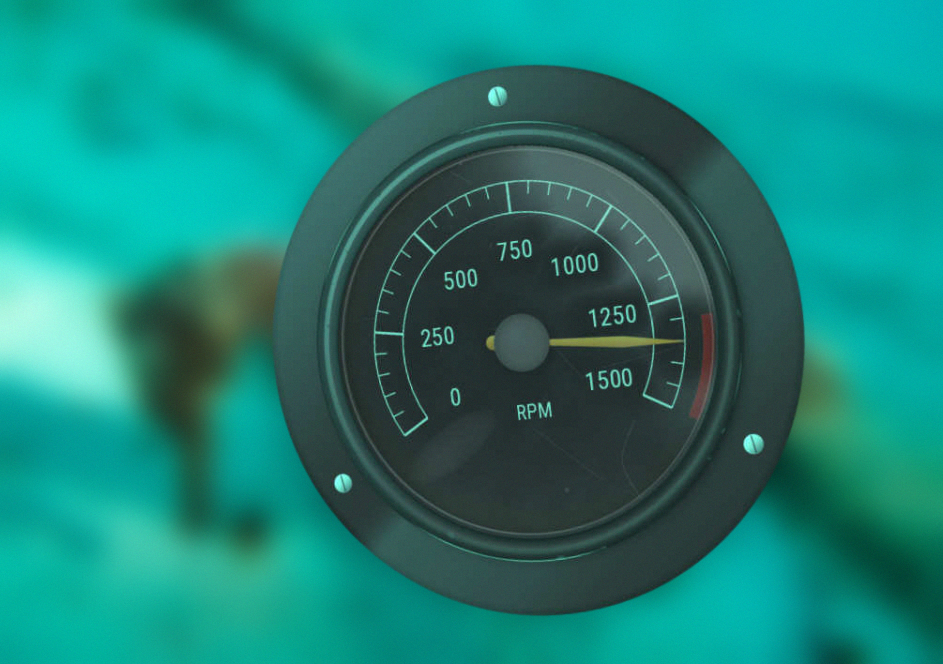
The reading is 1350 rpm
